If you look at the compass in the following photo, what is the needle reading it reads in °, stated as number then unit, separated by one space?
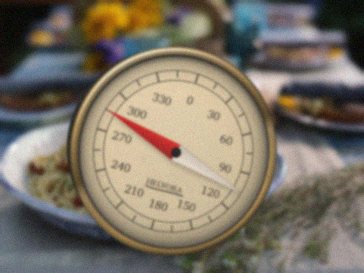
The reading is 285 °
